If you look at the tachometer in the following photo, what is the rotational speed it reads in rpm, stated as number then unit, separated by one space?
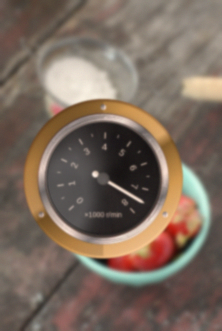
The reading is 7500 rpm
